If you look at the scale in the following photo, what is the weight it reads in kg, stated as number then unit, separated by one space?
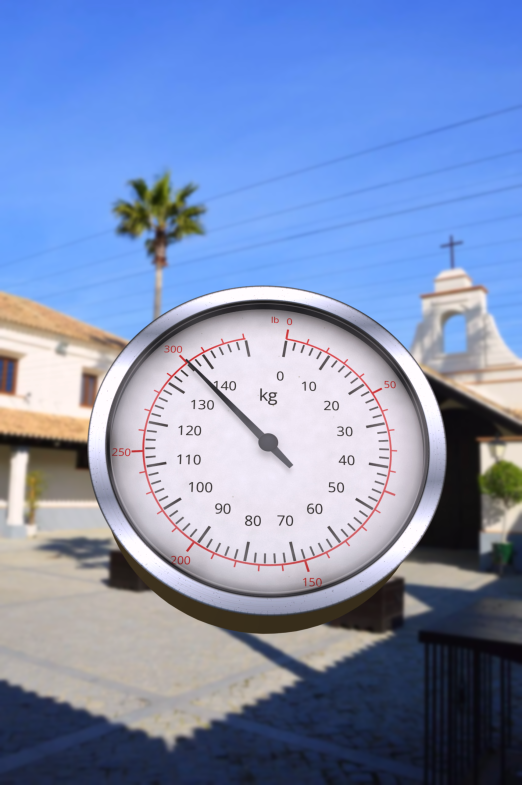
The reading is 136 kg
